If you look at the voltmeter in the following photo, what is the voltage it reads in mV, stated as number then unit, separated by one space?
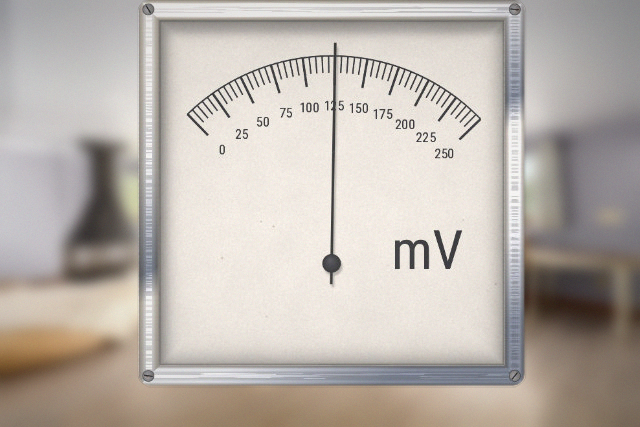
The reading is 125 mV
